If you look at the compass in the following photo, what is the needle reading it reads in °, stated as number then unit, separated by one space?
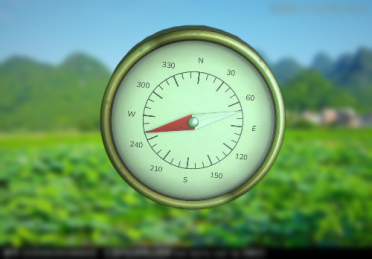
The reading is 250 °
